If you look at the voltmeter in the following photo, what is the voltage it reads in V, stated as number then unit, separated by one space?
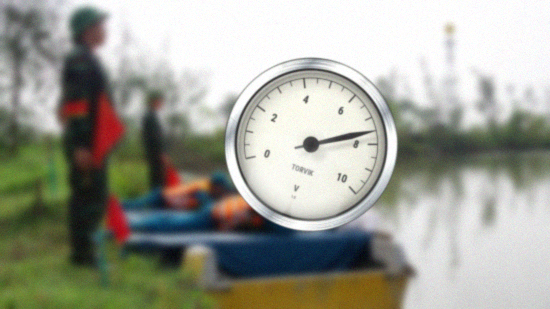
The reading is 7.5 V
